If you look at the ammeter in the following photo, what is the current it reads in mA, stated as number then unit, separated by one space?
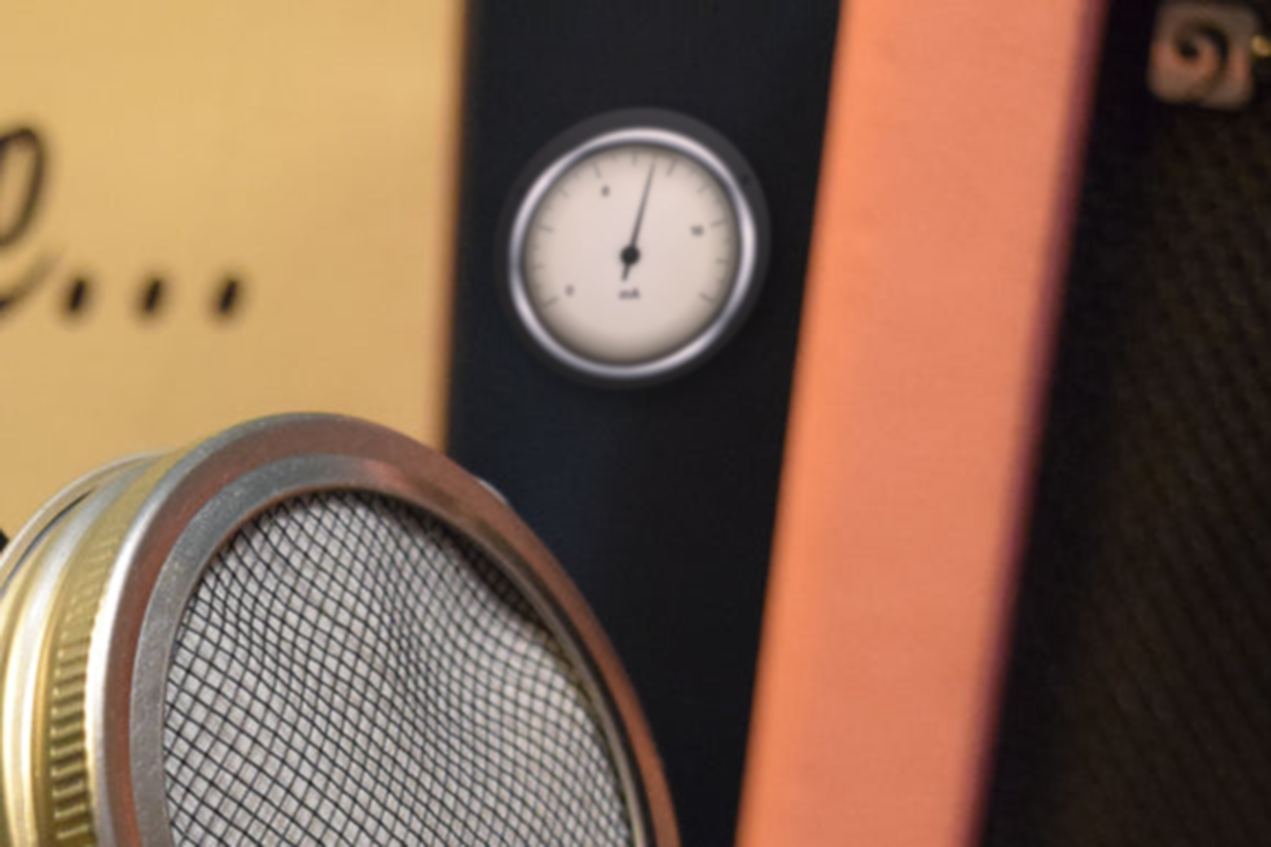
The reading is 11 mA
